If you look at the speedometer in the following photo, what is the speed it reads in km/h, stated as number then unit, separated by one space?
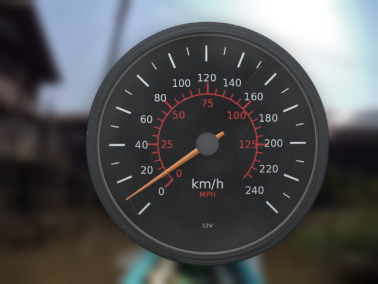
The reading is 10 km/h
